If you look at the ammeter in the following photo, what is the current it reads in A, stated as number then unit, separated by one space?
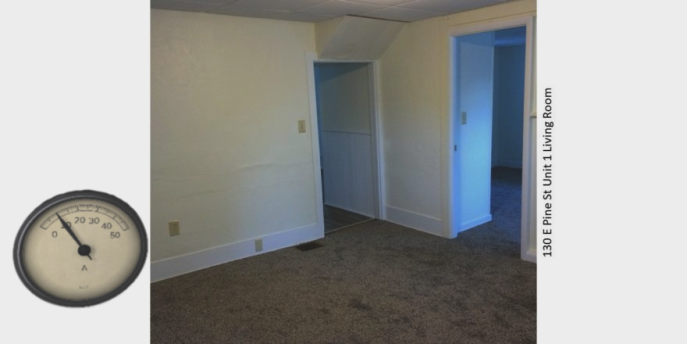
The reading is 10 A
